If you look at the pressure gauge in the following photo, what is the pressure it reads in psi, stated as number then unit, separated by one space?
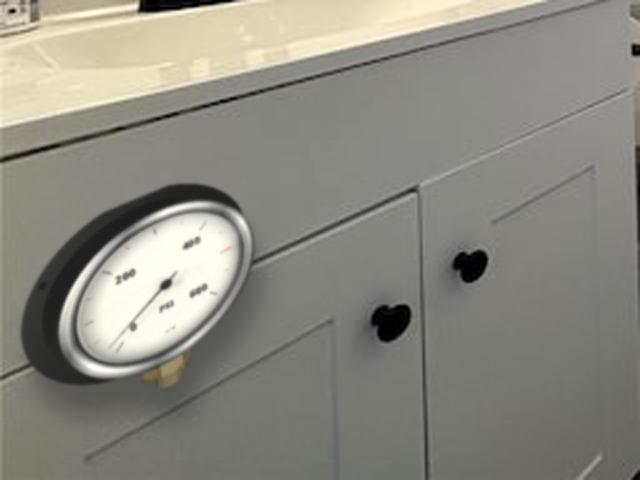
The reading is 25 psi
